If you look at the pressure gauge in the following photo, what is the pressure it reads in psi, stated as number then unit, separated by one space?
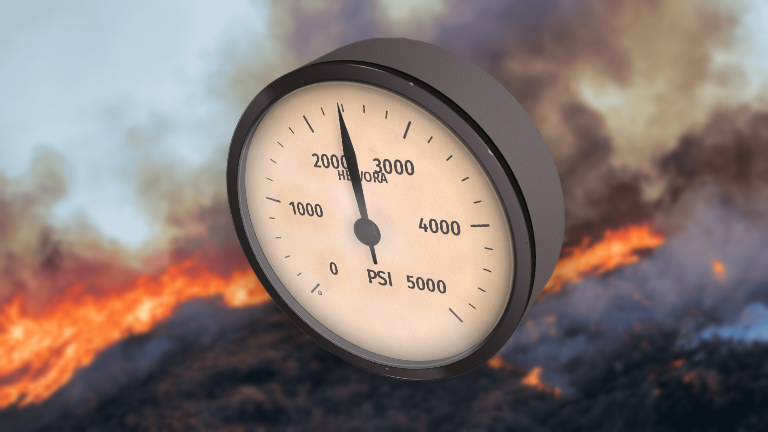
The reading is 2400 psi
